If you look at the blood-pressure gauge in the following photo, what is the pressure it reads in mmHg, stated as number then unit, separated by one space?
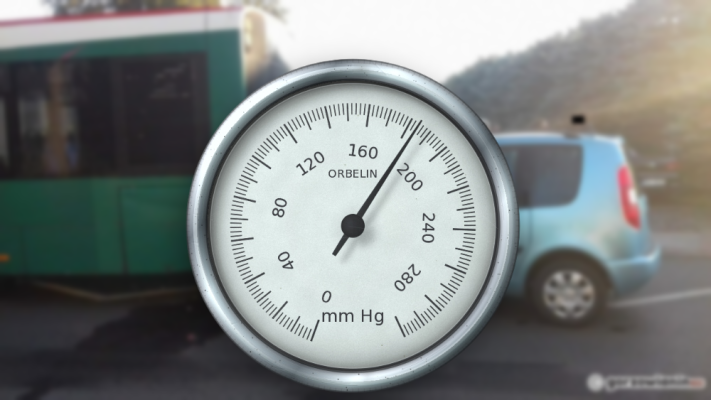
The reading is 184 mmHg
